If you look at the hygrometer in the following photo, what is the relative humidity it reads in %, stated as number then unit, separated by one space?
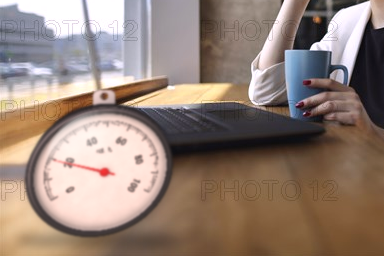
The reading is 20 %
